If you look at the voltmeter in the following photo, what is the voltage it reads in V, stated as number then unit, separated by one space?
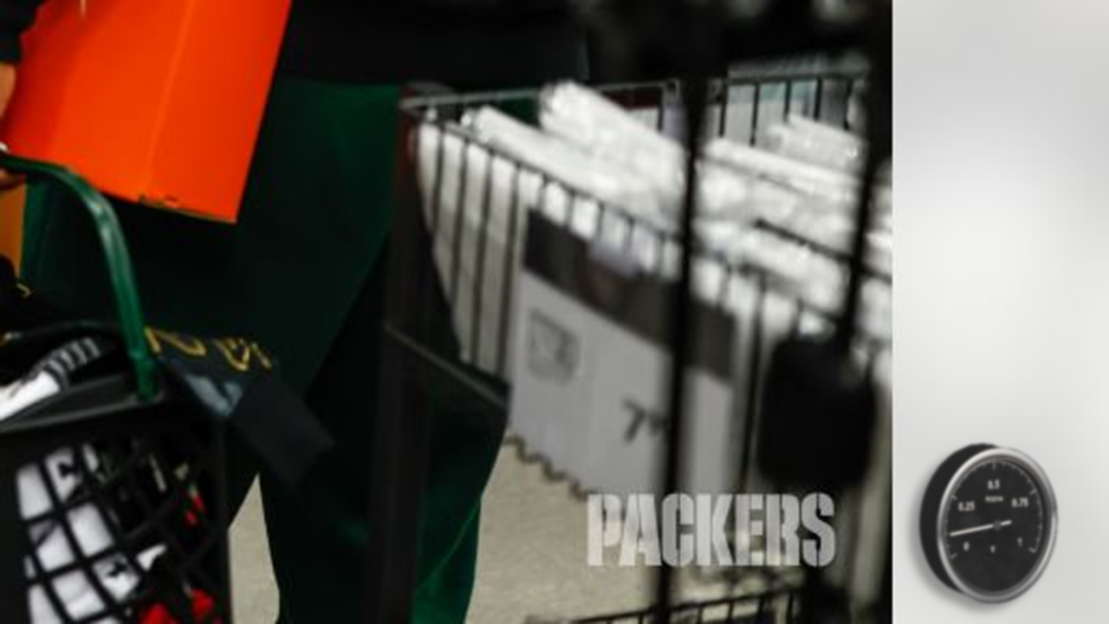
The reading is 0.1 V
